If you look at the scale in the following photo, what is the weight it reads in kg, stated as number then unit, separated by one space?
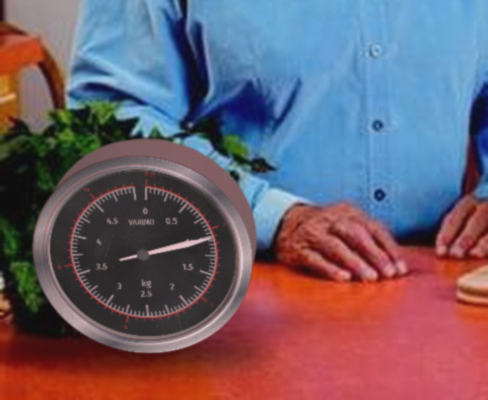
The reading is 1 kg
